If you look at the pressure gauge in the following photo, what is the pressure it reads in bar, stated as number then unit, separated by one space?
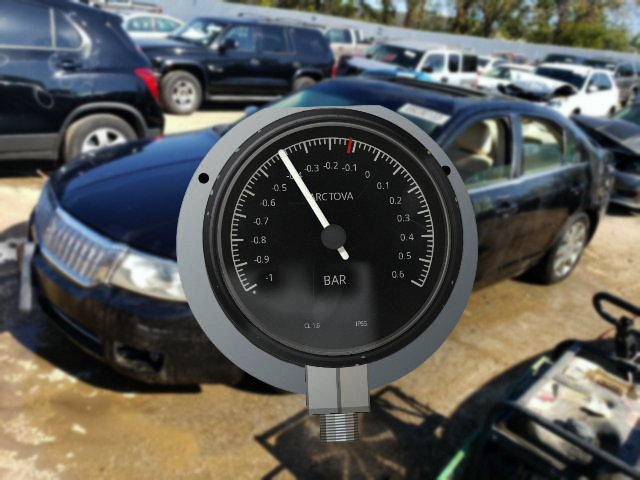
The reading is -0.4 bar
